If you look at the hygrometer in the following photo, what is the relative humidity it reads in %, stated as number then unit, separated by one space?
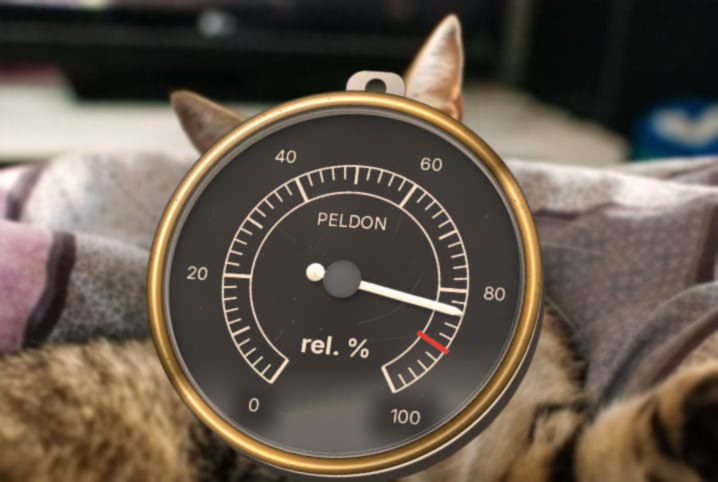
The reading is 84 %
